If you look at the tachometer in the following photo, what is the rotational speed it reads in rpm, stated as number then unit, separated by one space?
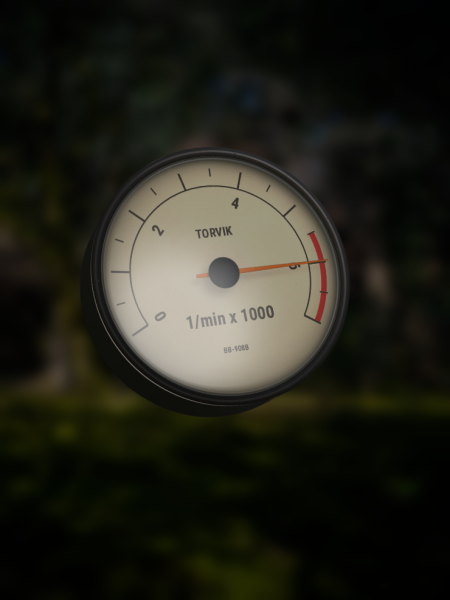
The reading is 6000 rpm
